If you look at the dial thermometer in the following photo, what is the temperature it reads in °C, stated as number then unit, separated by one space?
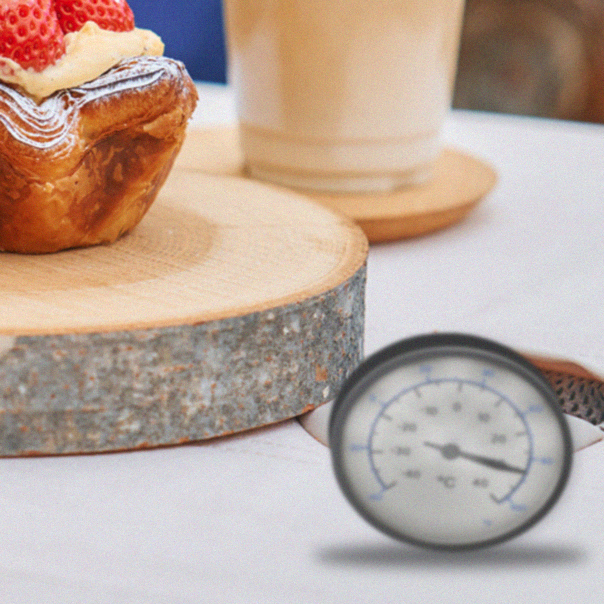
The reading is 30 °C
